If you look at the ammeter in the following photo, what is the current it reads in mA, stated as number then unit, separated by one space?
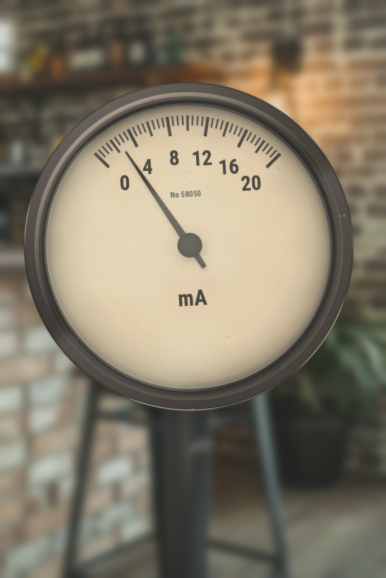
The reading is 2.5 mA
